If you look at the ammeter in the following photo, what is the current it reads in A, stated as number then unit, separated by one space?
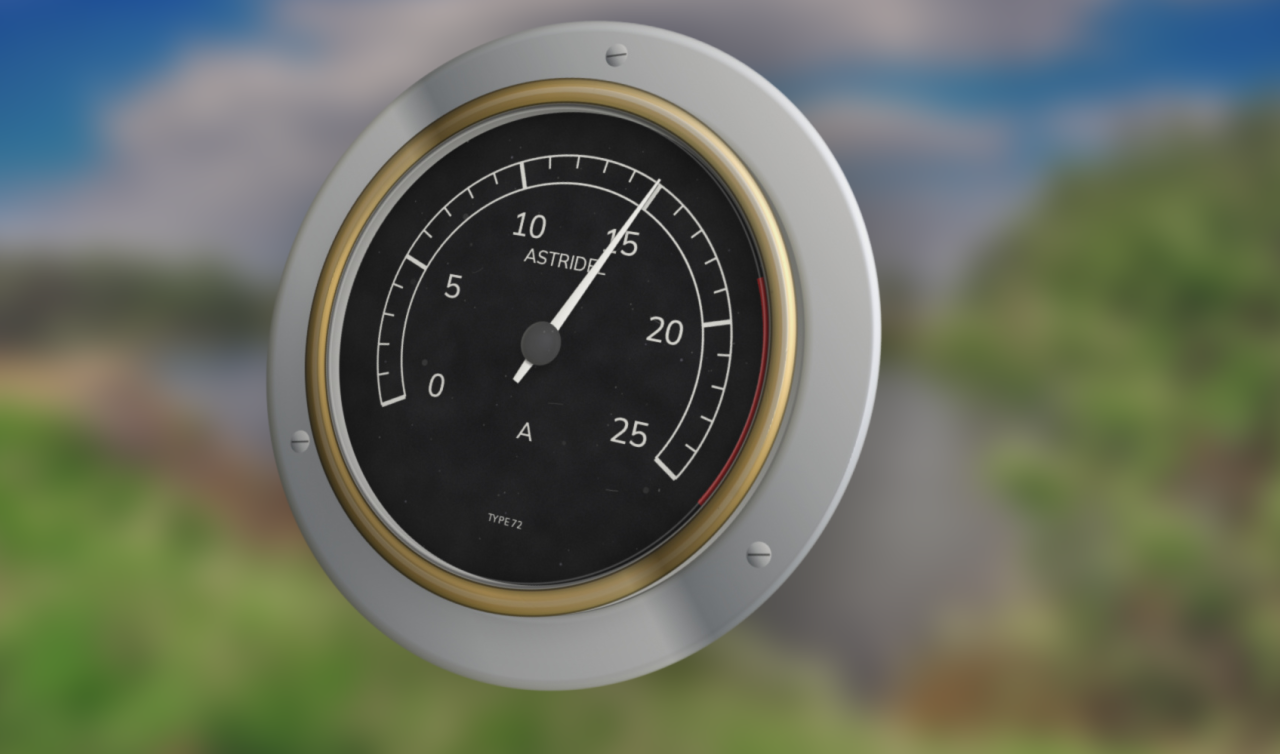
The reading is 15 A
